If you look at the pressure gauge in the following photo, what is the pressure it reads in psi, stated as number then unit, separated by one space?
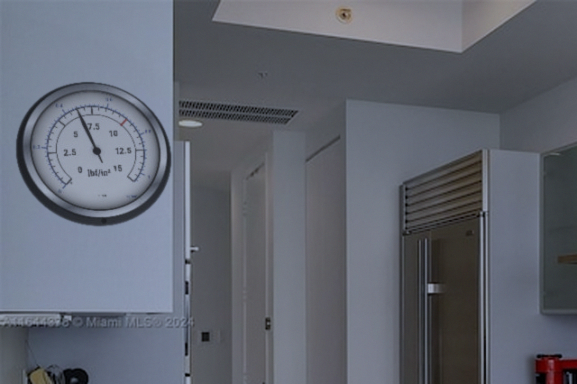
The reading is 6.5 psi
